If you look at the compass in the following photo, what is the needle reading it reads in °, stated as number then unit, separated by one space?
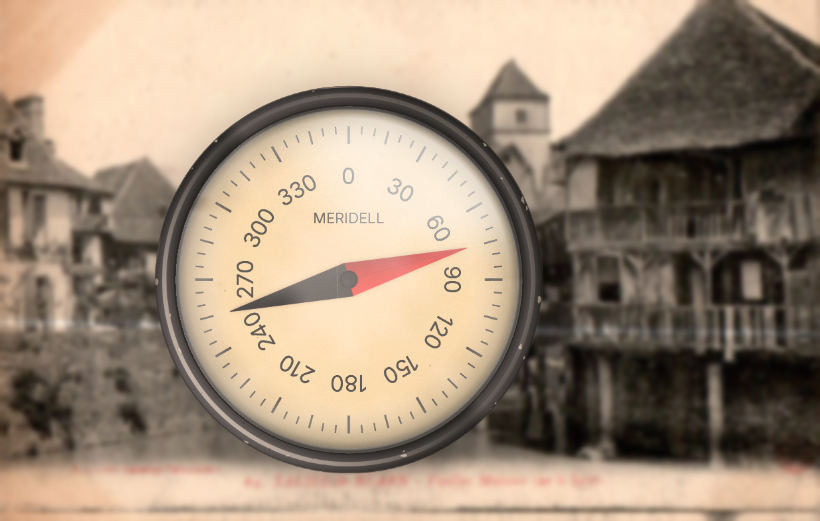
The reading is 75 °
